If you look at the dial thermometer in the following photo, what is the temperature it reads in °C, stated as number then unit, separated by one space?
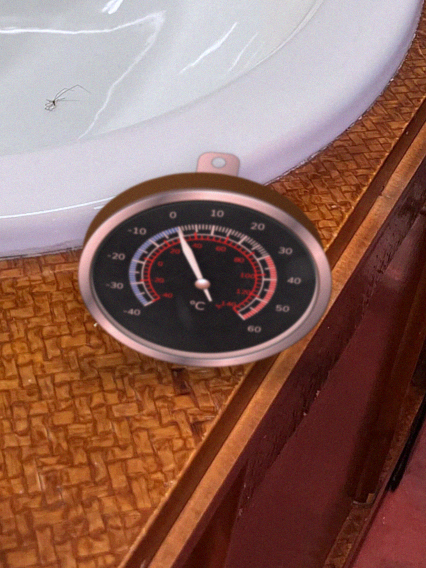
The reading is 0 °C
